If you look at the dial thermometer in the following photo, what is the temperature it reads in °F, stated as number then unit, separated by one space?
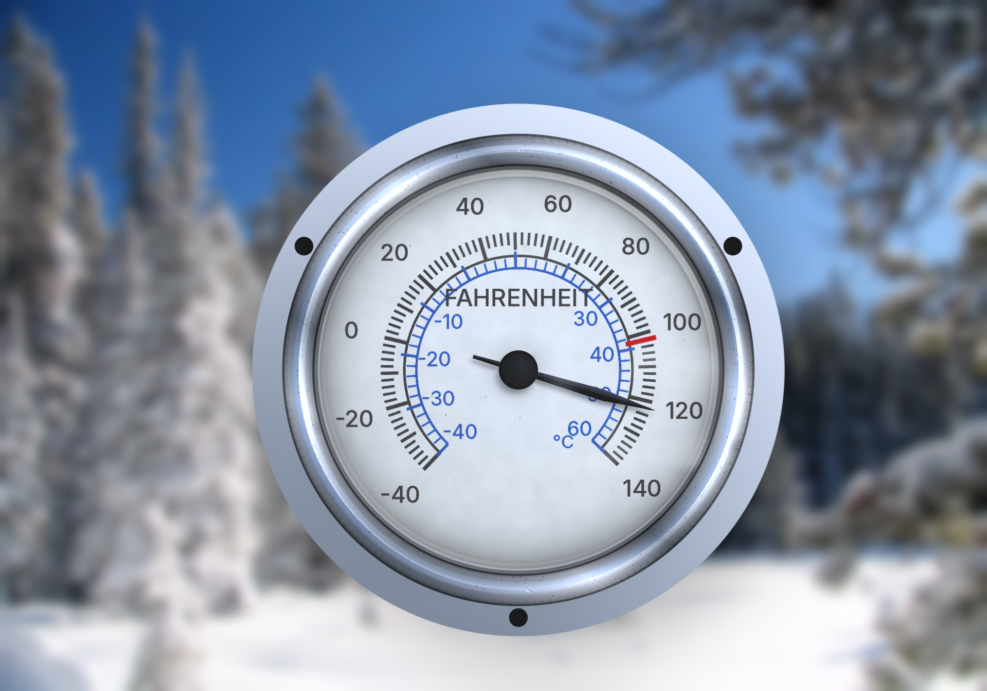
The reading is 122 °F
